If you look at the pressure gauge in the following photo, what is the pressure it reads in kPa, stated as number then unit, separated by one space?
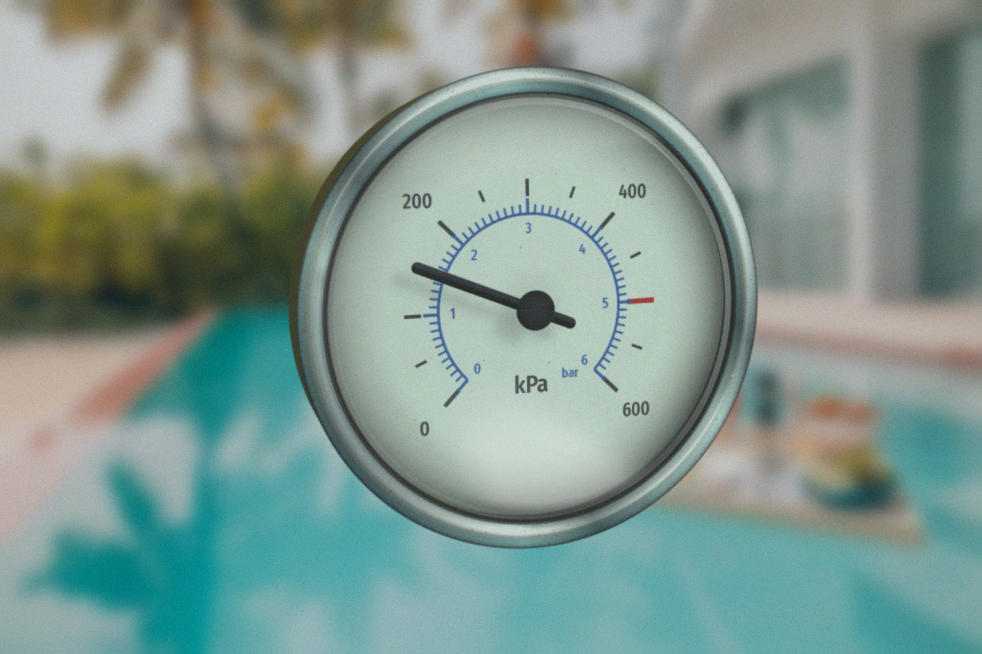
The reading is 150 kPa
